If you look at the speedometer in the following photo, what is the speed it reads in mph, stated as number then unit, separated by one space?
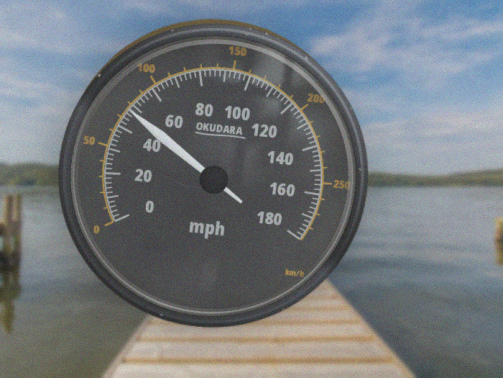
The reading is 48 mph
